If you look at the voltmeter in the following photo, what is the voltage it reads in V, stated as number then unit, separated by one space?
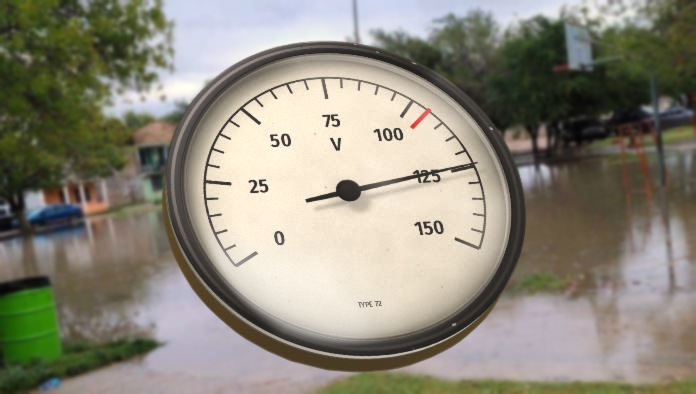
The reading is 125 V
